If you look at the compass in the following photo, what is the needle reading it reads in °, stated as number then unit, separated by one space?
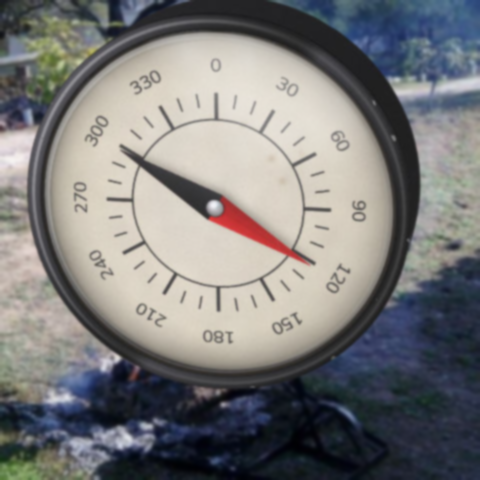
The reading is 120 °
